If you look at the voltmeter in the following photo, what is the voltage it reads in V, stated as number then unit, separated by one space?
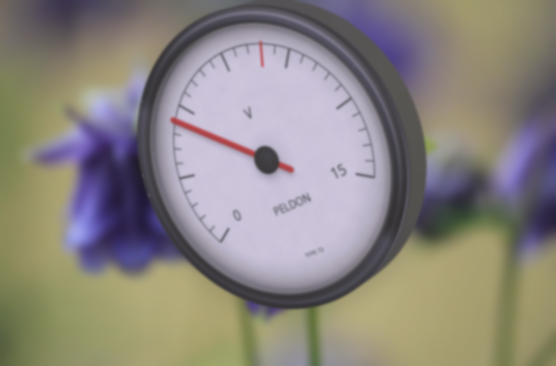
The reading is 4.5 V
